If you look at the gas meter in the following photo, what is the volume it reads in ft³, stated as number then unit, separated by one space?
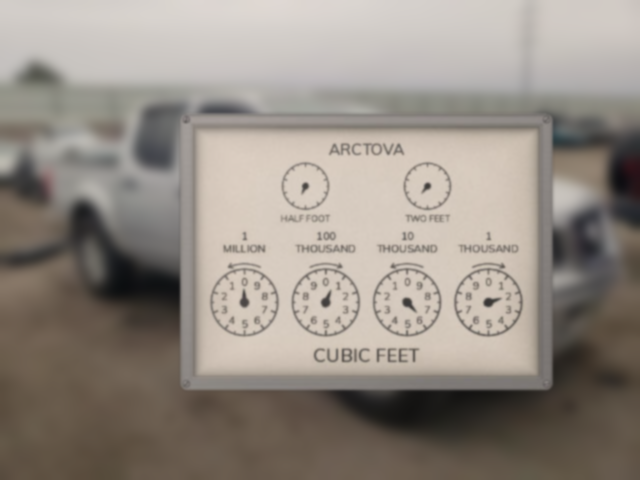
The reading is 6200 ft³
